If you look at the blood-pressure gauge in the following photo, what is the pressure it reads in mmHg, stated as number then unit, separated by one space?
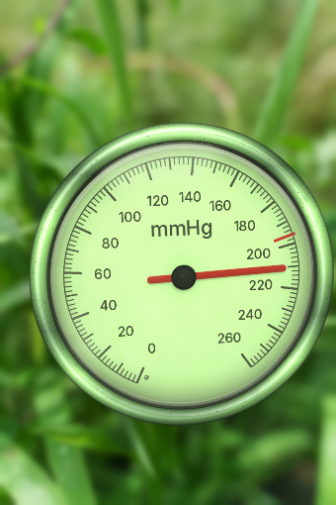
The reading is 210 mmHg
